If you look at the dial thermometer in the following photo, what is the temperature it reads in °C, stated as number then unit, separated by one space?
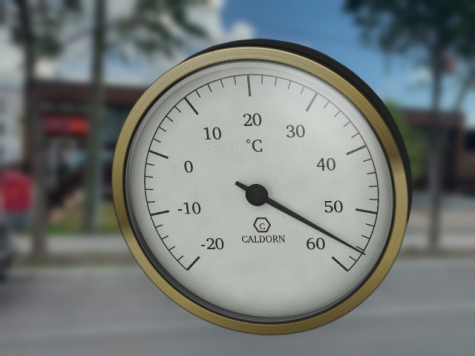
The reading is 56 °C
